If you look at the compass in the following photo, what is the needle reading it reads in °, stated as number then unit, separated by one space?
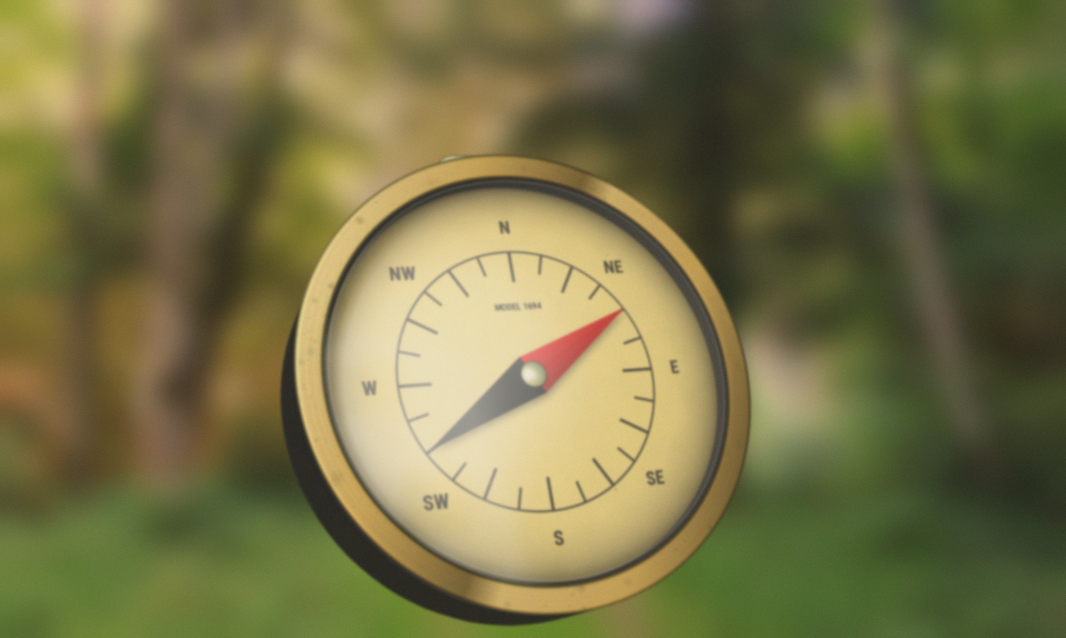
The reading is 60 °
